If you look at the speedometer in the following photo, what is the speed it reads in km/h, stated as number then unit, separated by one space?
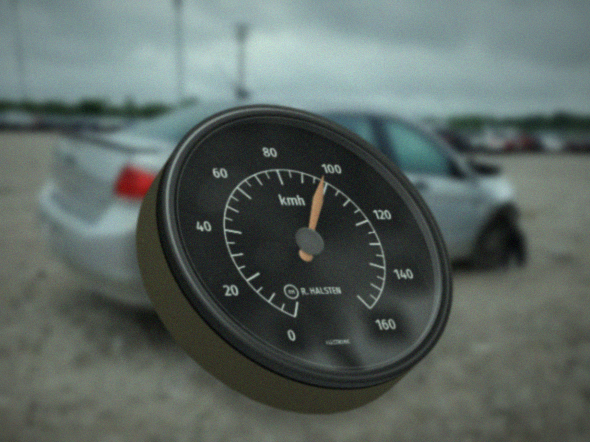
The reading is 97.5 km/h
